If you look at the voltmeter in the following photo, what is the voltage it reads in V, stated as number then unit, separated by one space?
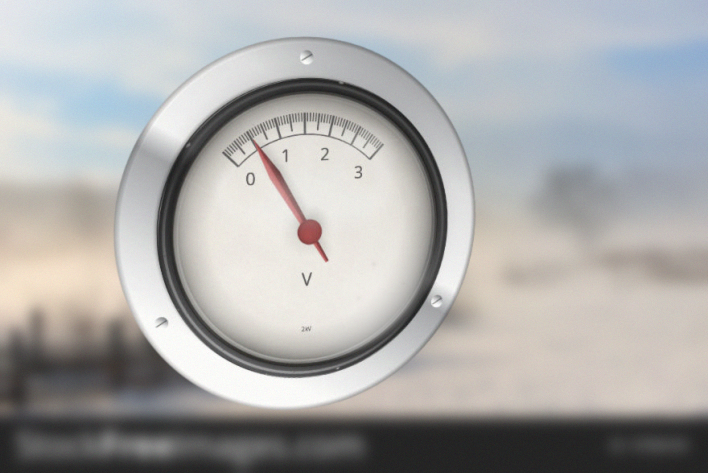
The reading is 0.5 V
